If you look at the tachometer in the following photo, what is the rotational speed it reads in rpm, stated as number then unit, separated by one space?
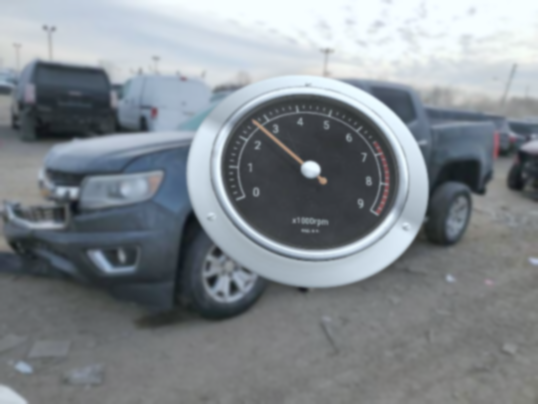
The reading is 2600 rpm
